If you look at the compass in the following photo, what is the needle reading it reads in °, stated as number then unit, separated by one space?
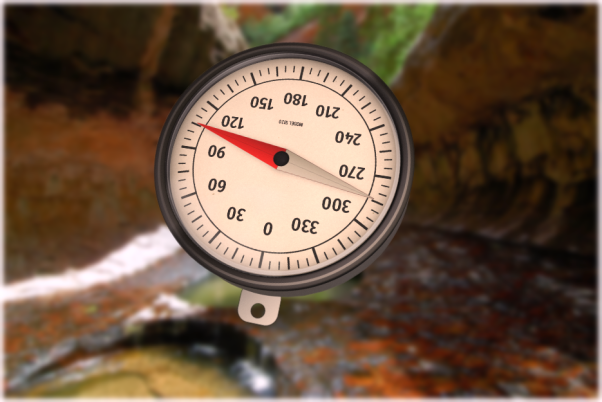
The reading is 105 °
